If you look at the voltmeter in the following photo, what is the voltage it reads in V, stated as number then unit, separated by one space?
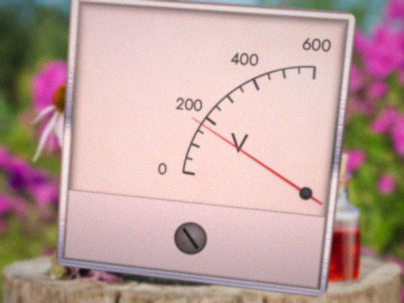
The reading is 175 V
